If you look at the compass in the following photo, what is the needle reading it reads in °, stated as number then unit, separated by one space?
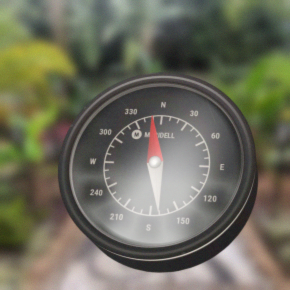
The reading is 350 °
